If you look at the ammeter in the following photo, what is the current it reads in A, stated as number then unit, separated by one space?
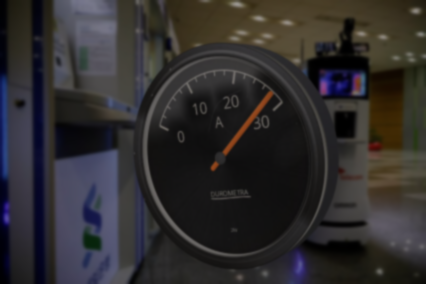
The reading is 28 A
